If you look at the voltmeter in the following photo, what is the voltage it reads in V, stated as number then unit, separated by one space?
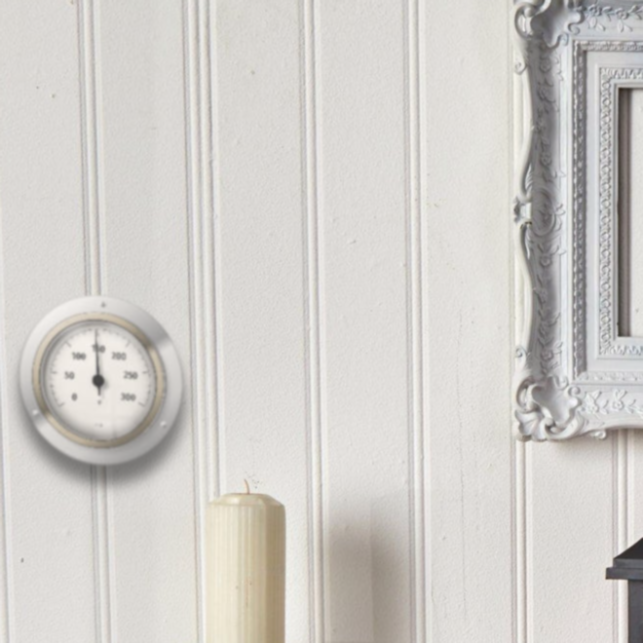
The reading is 150 V
